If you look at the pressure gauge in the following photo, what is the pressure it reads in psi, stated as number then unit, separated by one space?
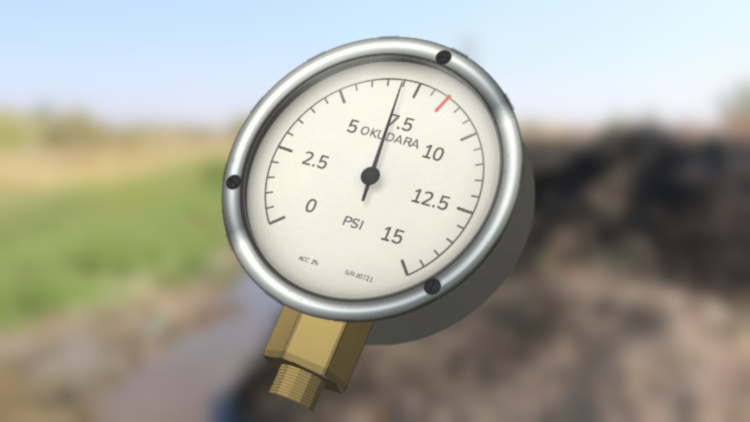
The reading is 7 psi
